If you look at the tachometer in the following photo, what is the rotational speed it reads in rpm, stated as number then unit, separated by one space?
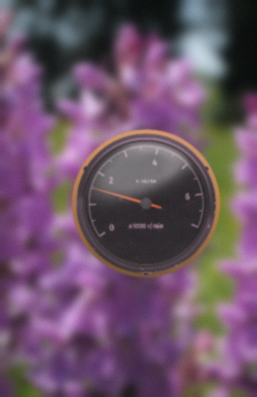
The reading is 1500 rpm
